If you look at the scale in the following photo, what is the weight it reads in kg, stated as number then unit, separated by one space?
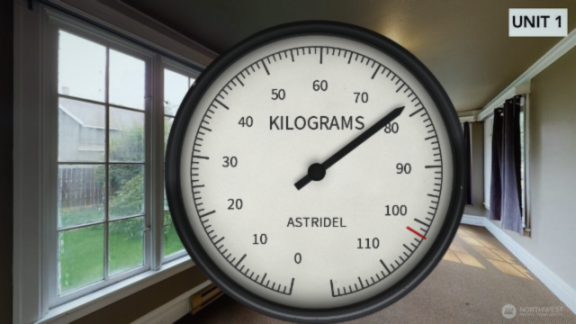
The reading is 78 kg
